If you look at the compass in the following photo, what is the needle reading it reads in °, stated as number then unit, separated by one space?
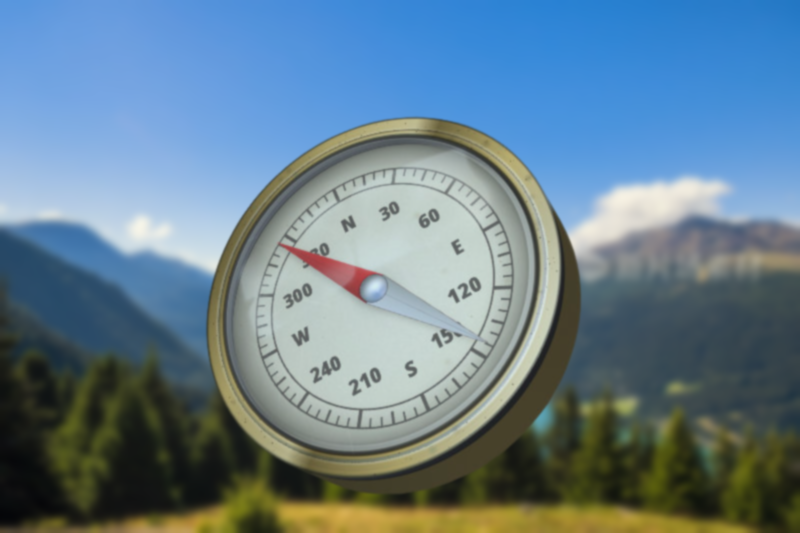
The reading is 325 °
